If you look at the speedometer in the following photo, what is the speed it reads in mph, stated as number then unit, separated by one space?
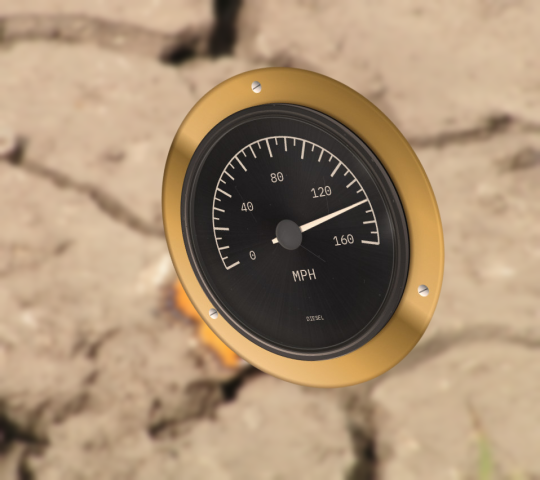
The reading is 140 mph
